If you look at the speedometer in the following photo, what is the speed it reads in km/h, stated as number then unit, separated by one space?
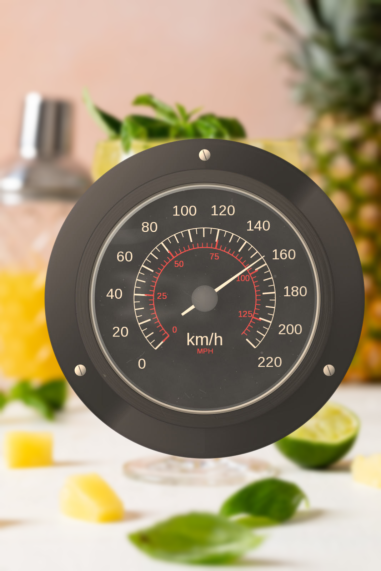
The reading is 155 km/h
